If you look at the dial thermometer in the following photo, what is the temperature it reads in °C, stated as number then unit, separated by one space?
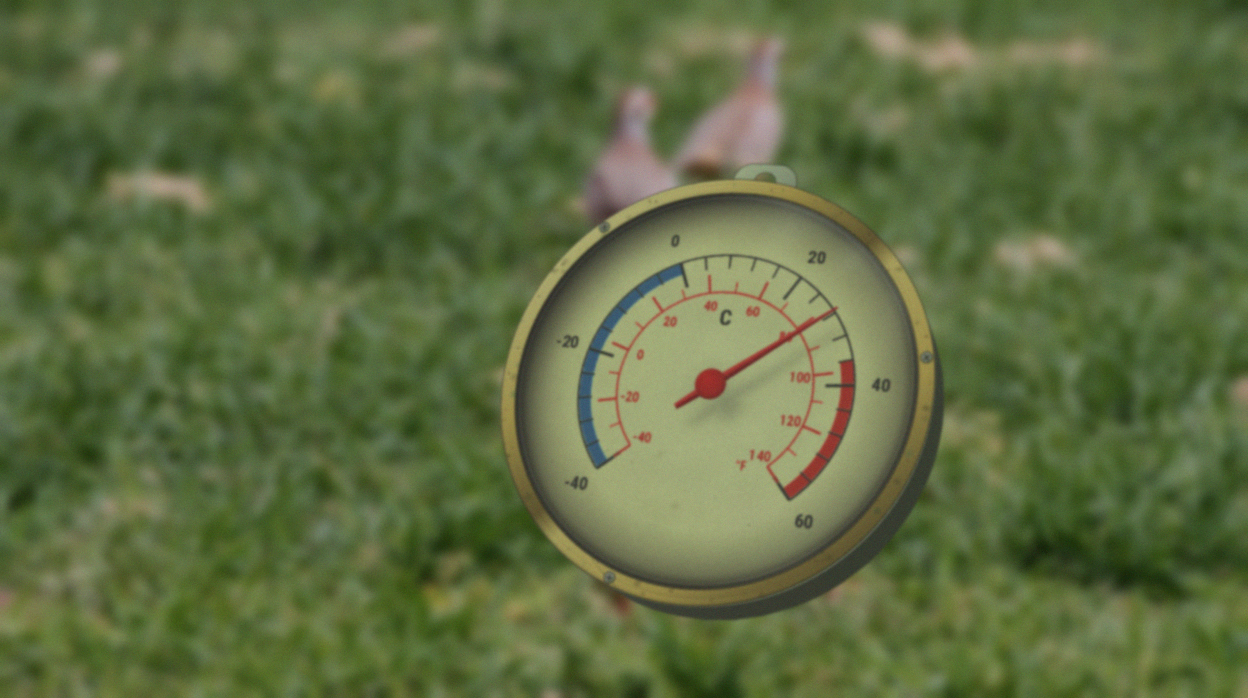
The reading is 28 °C
